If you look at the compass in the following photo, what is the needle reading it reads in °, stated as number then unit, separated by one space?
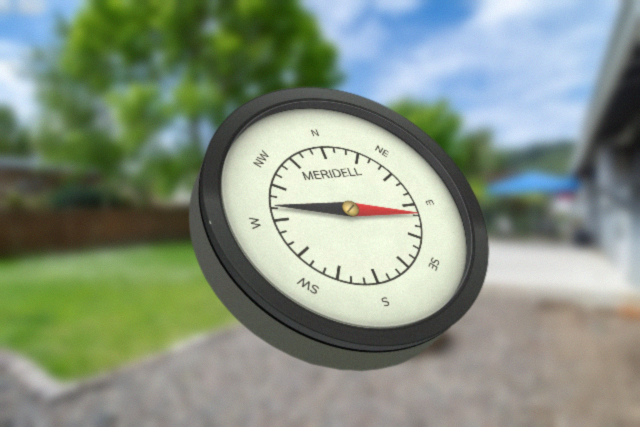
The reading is 100 °
